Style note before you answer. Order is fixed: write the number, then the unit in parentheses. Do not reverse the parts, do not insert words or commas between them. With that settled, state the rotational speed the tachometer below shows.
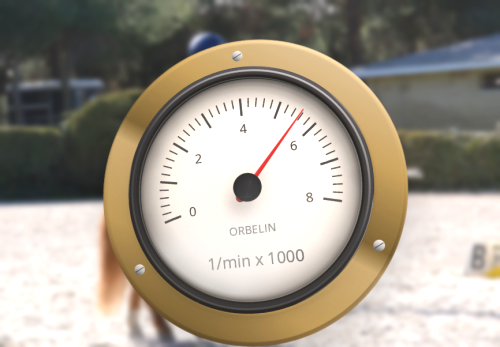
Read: 5600 (rpm)
